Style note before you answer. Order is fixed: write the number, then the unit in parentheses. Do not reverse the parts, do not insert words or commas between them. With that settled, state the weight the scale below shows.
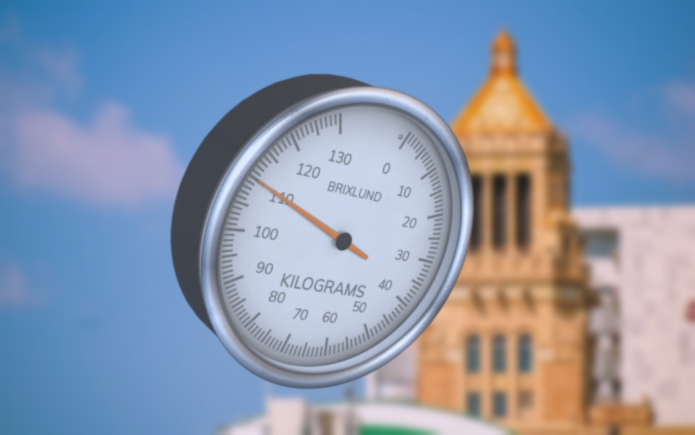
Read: 110 (kg)
